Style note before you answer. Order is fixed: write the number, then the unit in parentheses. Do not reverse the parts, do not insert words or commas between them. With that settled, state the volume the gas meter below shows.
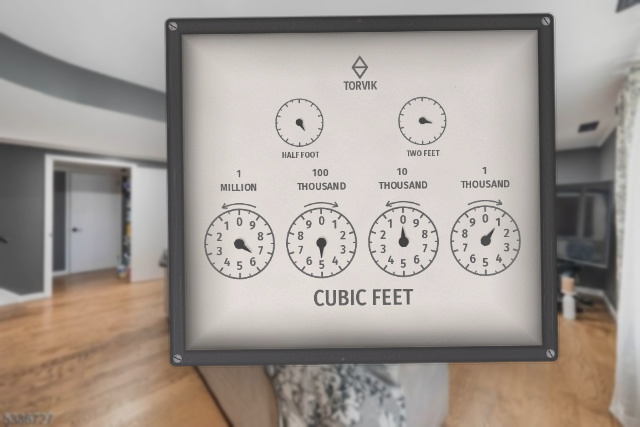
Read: 650100 (ft³)
